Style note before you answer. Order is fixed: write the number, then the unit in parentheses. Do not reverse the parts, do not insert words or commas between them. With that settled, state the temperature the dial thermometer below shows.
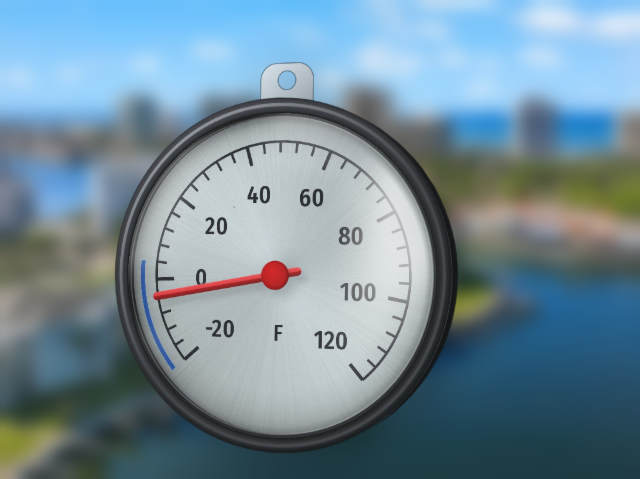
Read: -4 (°F)
